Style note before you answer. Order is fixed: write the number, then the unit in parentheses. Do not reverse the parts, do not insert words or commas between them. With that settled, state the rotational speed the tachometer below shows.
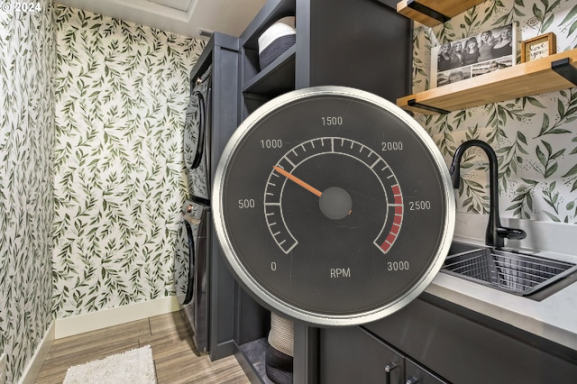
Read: 850 (rpm)
